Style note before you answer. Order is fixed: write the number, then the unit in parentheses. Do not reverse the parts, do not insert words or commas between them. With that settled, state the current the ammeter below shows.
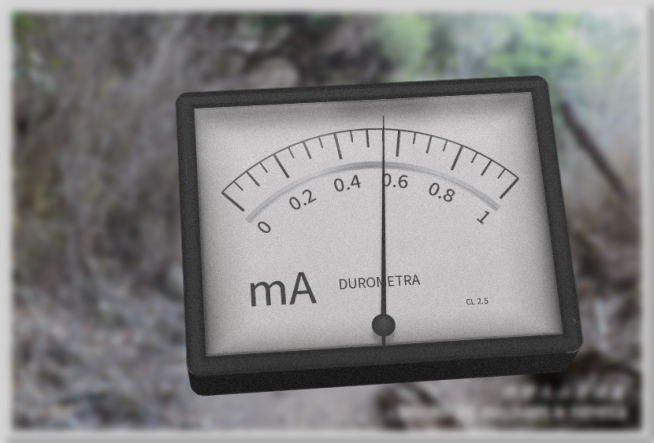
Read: 0.55 (mA)
